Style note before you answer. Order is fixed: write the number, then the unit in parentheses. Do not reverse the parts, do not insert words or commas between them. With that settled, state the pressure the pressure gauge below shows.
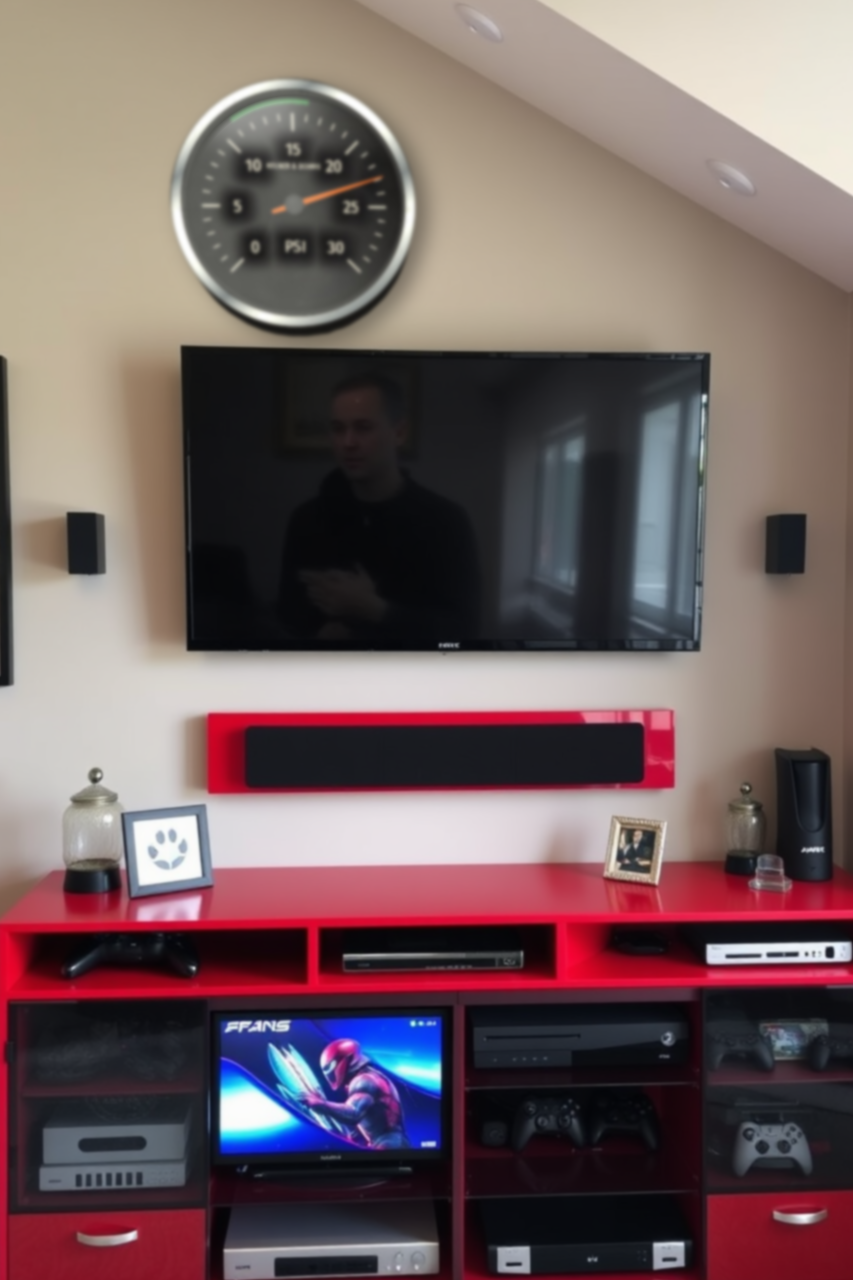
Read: 23 (psi)
